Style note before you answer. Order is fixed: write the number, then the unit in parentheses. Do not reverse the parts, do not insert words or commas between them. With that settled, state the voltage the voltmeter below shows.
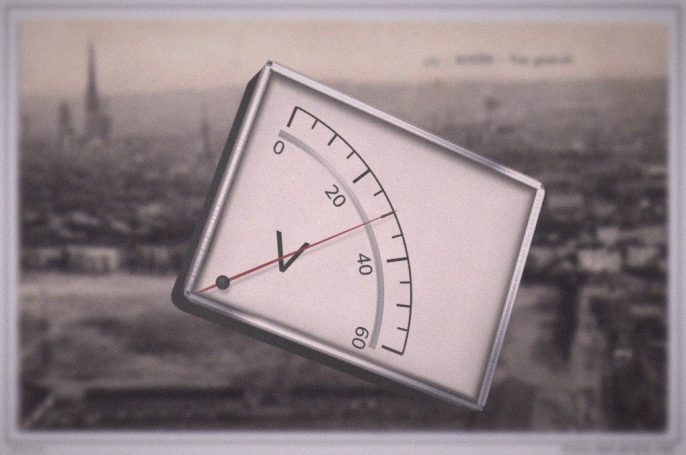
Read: 30 (V)
